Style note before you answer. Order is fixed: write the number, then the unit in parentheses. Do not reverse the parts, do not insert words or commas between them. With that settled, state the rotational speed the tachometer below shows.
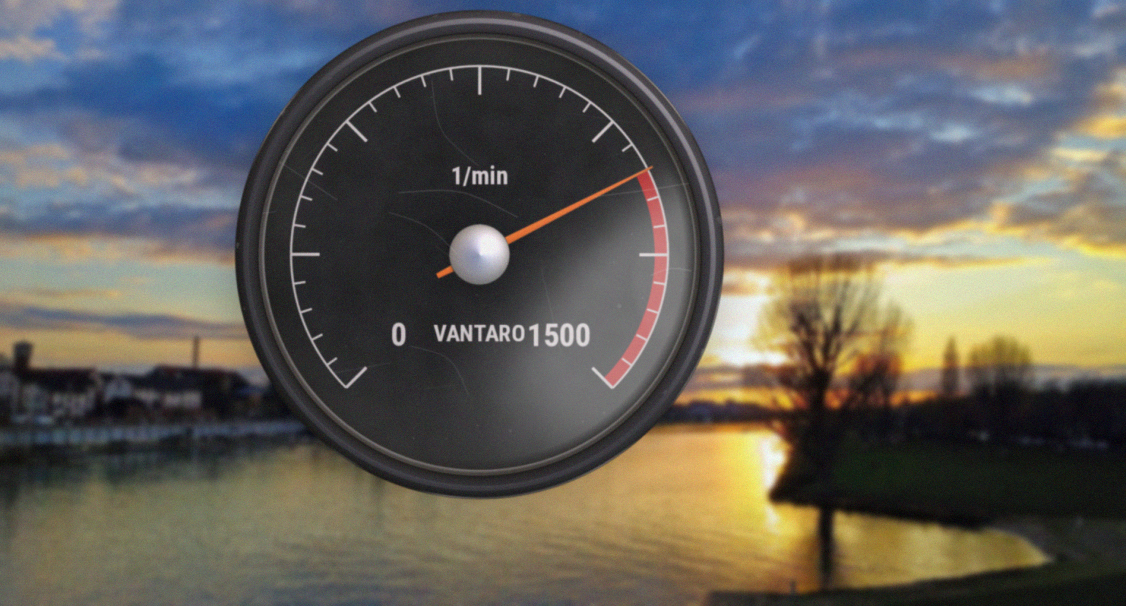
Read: 1100 (rpm)
